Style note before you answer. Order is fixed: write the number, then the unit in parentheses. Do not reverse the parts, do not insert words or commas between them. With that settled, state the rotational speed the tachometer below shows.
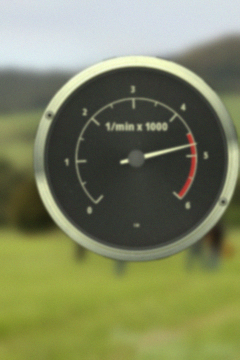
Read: 4750 (rpm)
